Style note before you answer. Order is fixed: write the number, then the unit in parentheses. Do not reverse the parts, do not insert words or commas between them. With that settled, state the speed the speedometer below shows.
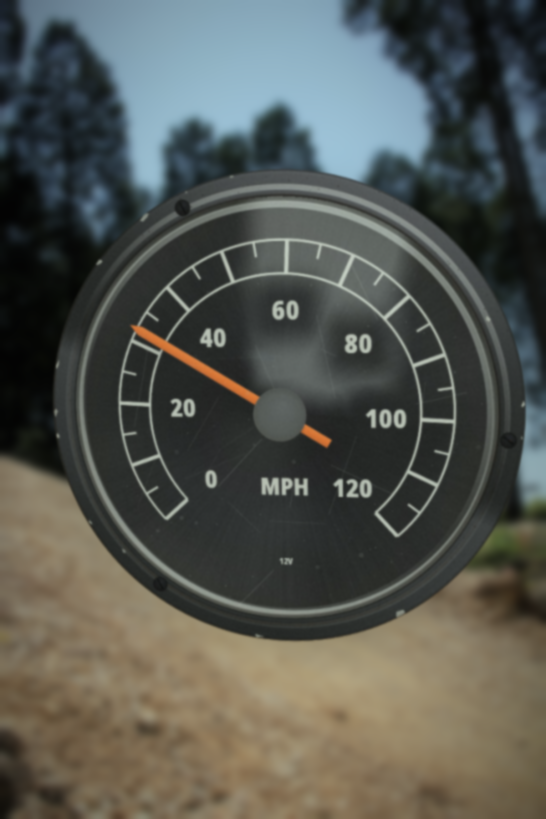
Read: 32.5 (mph)
